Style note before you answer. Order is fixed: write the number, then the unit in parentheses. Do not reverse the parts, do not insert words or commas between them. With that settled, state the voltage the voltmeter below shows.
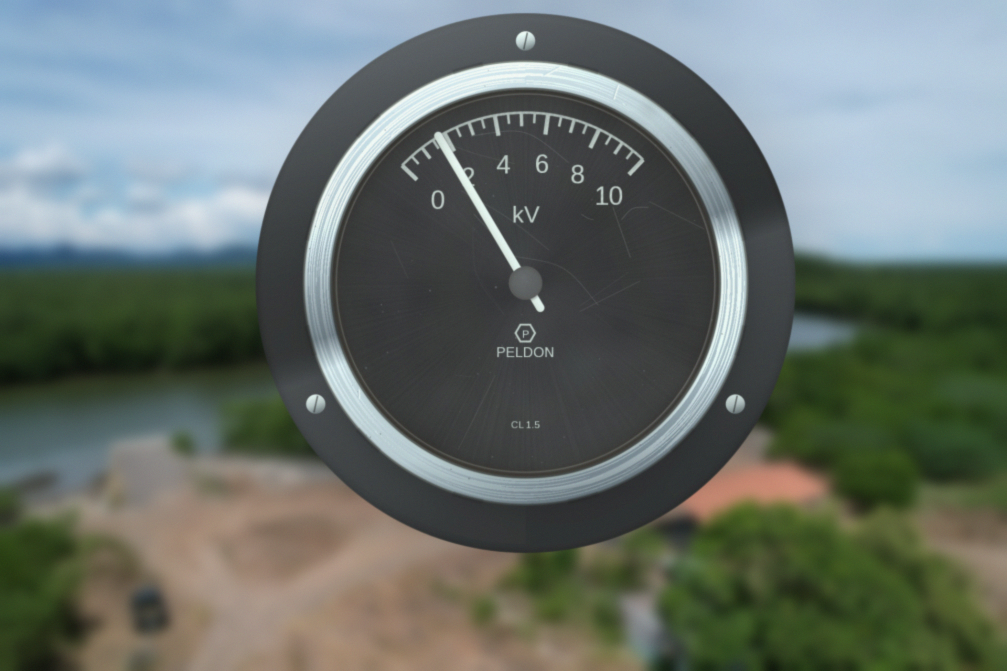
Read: 1.75 (kV)
